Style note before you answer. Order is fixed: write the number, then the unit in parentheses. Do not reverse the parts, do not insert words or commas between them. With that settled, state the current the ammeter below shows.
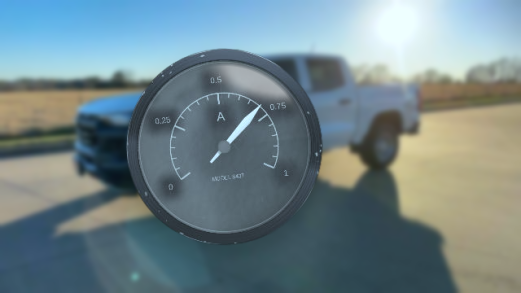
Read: 0.7 (A)
